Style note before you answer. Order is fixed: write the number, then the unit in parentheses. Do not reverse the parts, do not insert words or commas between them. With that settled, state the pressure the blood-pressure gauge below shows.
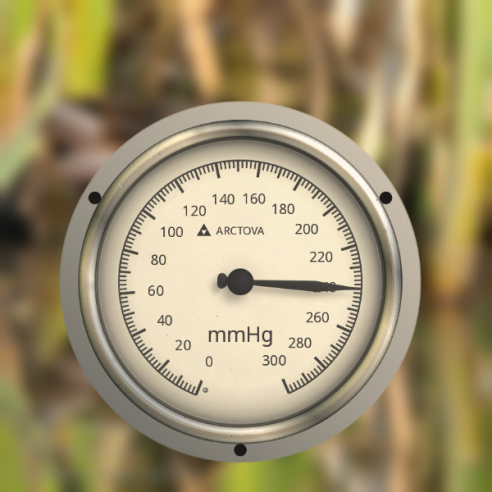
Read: 240 (mmHg)
